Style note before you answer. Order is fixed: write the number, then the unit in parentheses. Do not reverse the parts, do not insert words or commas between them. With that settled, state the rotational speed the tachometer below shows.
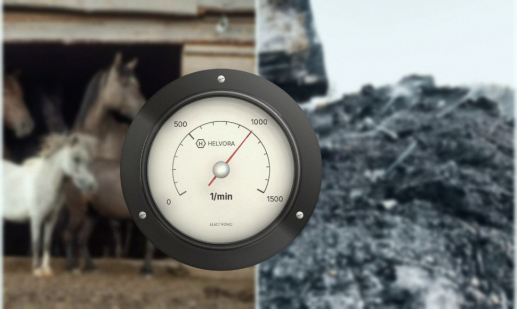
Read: 1000 (rpm)
